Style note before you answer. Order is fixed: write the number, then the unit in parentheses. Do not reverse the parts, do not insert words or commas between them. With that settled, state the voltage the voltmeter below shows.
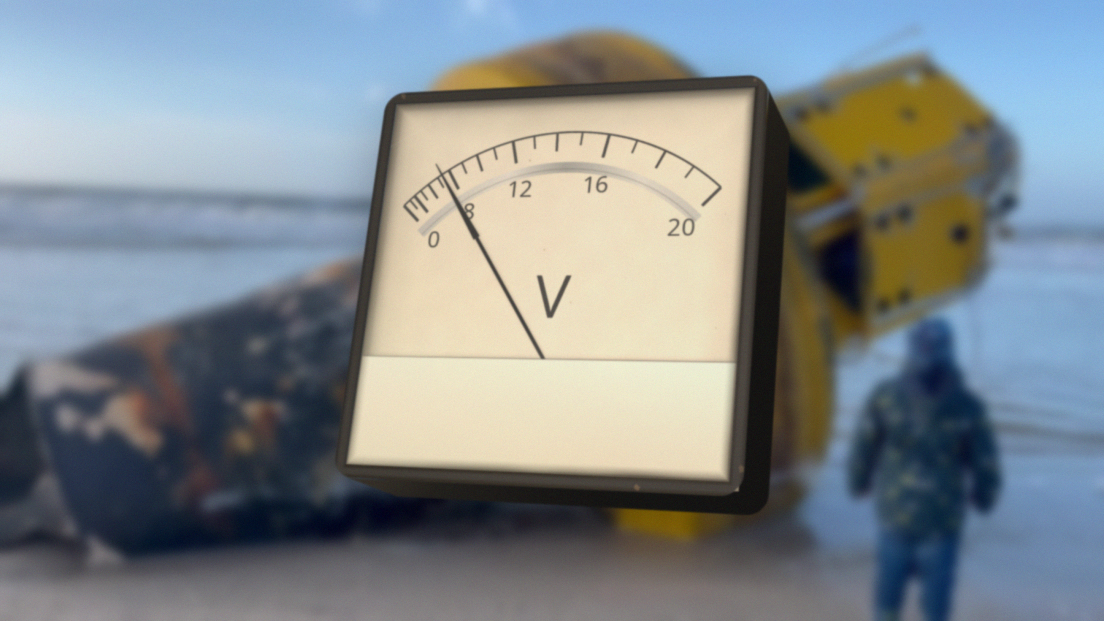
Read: 7.5 (V)
